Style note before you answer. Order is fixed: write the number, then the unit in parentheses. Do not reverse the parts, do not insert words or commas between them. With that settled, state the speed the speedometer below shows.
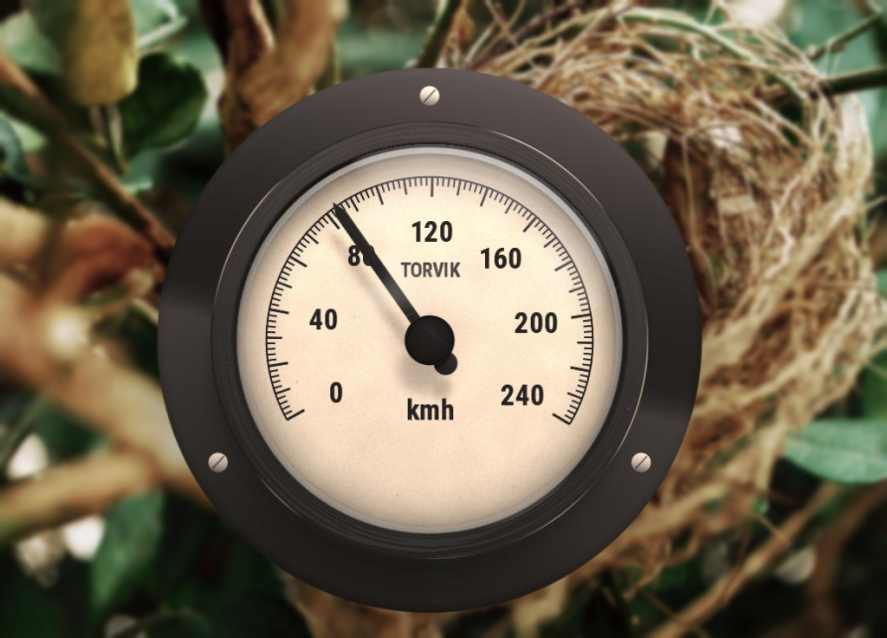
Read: 84 (km/h)
